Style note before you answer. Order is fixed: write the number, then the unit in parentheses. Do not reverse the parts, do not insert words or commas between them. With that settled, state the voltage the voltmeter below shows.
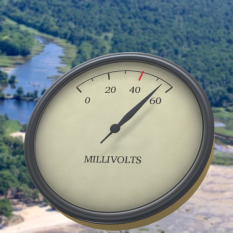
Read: 55 (mV)
